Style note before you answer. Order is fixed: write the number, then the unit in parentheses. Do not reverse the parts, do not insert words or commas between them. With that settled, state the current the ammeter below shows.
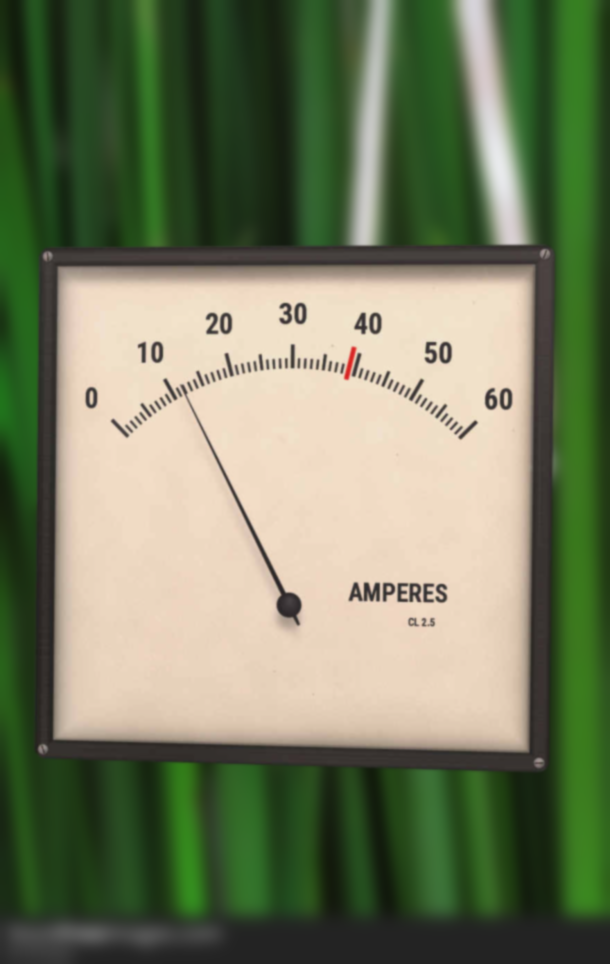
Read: 12 (A)
